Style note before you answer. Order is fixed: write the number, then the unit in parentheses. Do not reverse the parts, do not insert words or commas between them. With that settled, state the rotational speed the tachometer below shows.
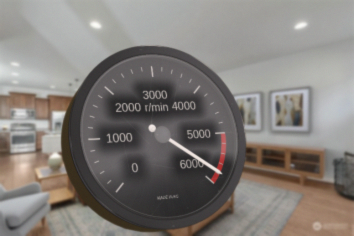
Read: 5800 (rpm)
